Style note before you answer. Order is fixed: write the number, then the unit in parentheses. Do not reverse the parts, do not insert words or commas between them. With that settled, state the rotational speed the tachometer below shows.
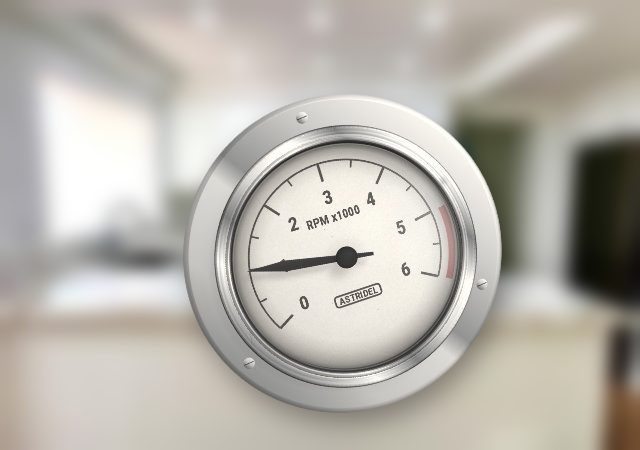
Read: 1000 (rpm)
